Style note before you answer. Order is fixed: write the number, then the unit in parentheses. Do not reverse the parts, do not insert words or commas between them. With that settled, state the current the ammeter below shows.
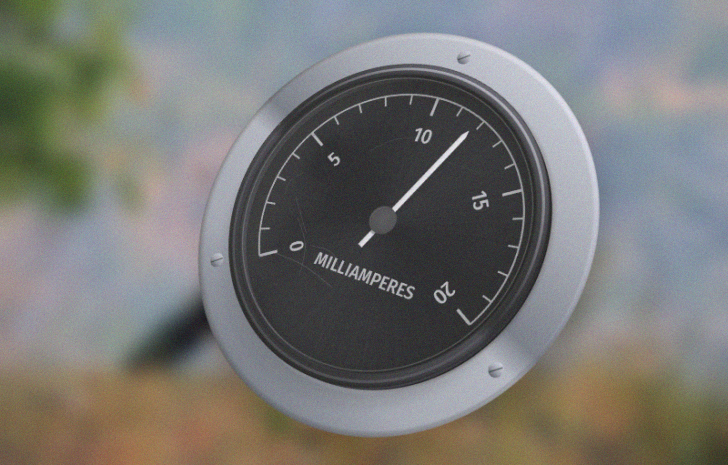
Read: 12 (mA)
